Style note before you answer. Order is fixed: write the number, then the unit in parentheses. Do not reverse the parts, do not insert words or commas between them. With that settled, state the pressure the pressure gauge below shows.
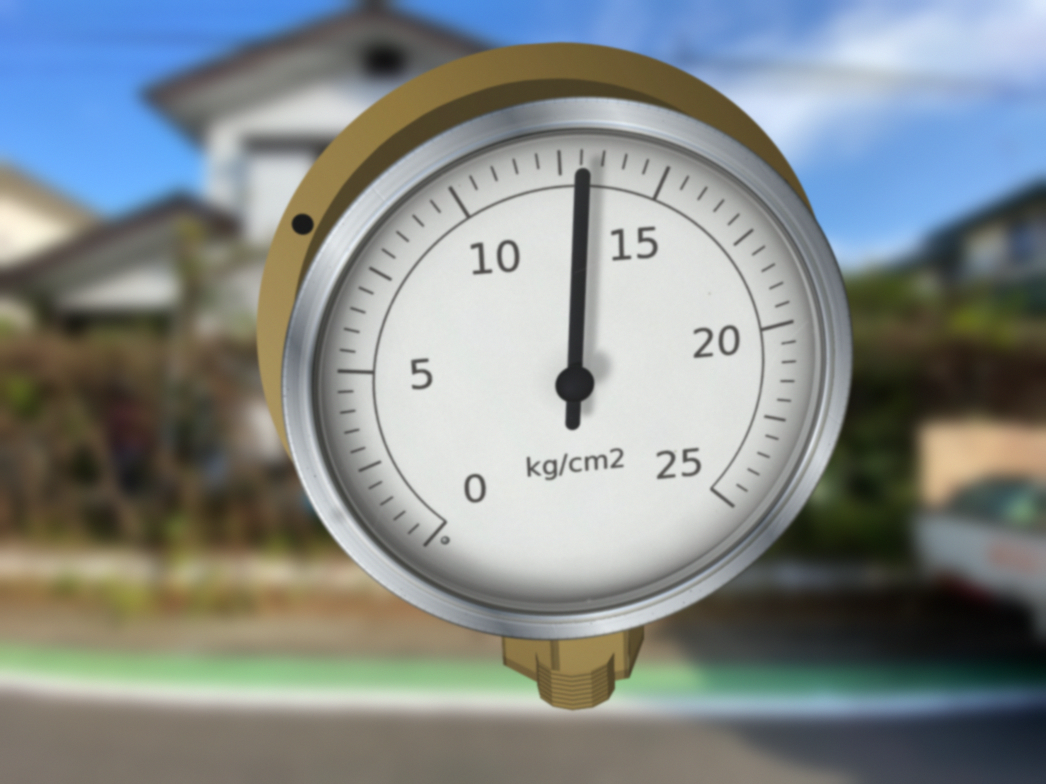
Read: 13 (kg/cm²)
